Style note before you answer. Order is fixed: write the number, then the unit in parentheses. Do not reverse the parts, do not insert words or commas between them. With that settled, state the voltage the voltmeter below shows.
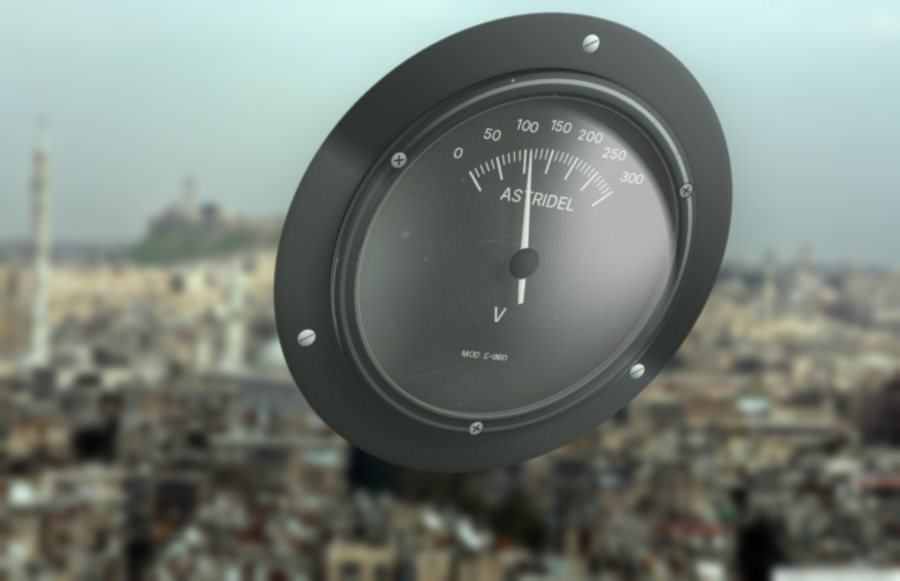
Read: 100 (V)
